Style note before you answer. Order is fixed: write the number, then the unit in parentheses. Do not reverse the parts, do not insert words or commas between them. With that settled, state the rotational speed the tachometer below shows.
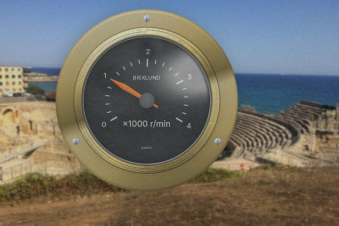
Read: 1000 (rpm)
